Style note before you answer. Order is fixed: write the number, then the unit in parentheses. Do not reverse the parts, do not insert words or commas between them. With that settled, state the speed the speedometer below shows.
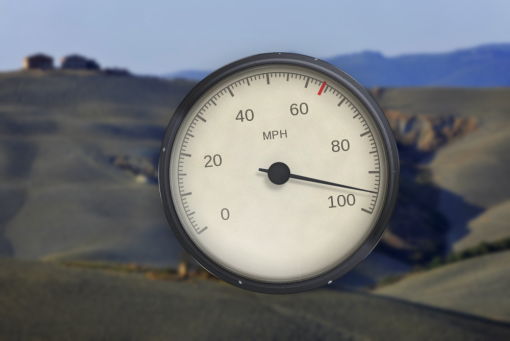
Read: 95 (mph)
